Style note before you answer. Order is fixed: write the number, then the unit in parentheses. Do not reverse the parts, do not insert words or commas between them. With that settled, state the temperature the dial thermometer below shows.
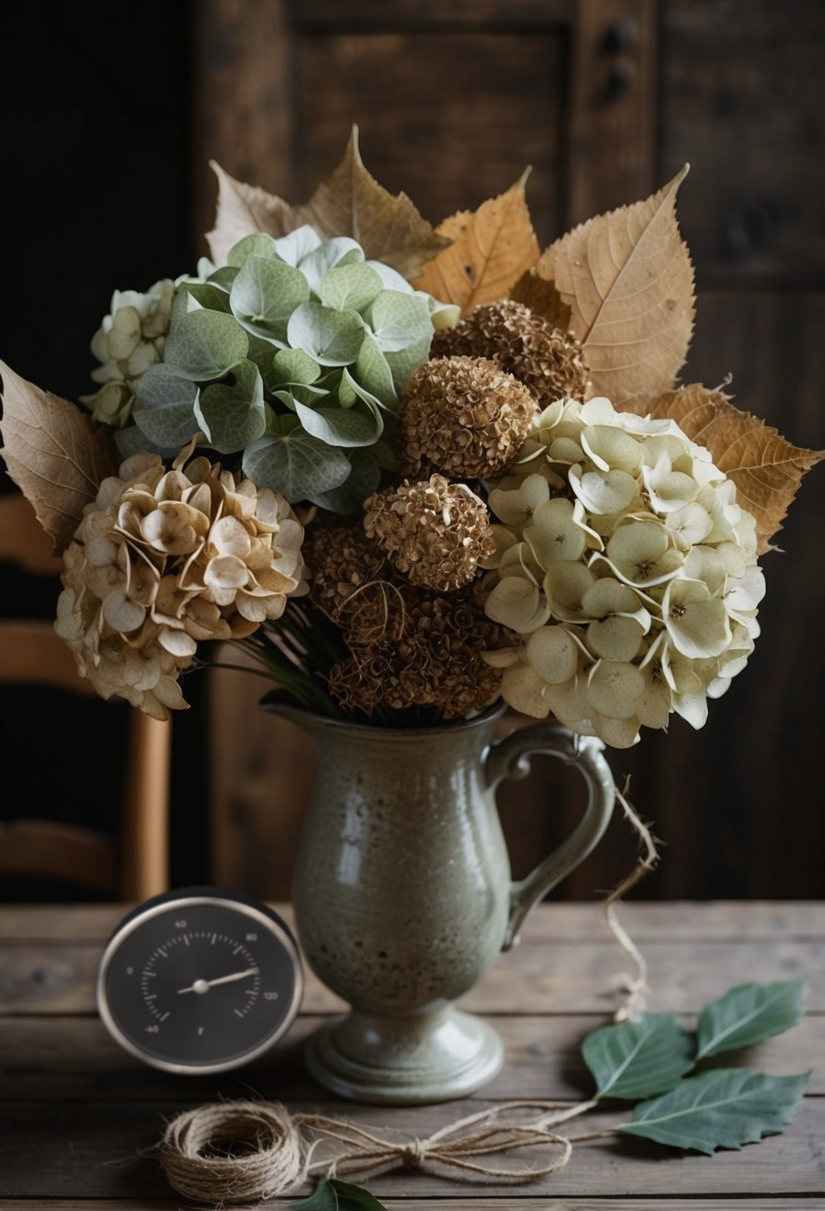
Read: 100 (°F)
